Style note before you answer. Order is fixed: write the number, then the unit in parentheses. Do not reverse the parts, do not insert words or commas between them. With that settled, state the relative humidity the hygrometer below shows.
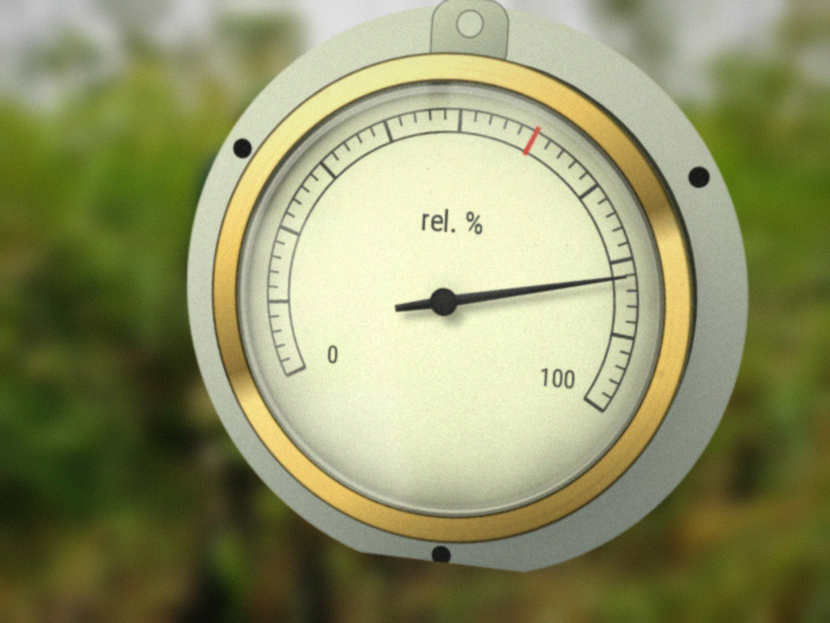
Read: 82 (%)
